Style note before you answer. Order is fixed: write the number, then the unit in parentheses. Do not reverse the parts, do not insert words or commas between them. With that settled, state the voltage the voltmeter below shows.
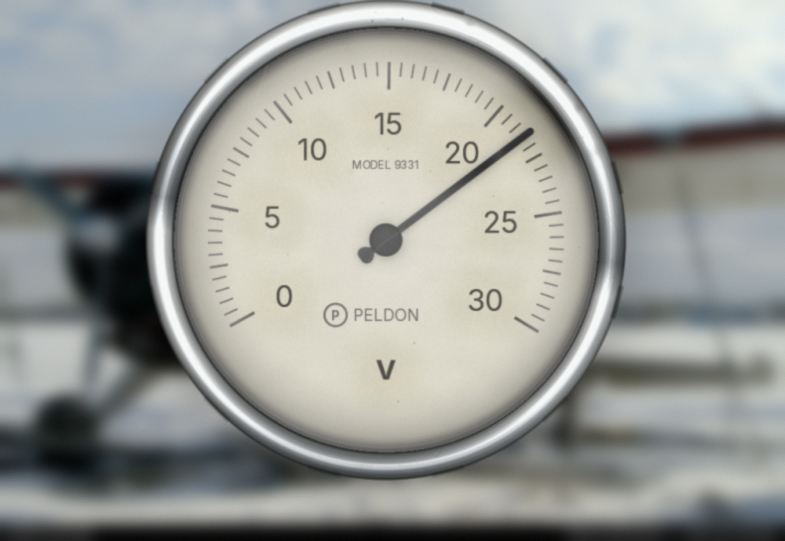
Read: 21.5 (V)
